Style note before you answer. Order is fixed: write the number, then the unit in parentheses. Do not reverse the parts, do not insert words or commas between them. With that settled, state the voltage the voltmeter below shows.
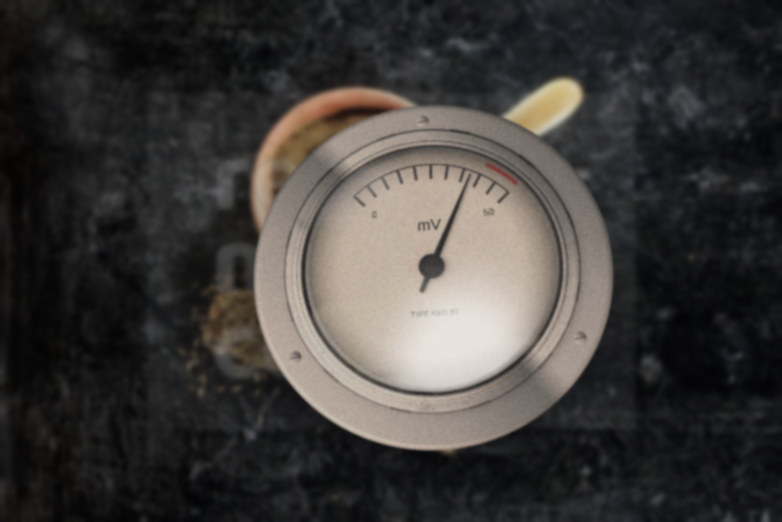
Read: 37.5 (mV)
